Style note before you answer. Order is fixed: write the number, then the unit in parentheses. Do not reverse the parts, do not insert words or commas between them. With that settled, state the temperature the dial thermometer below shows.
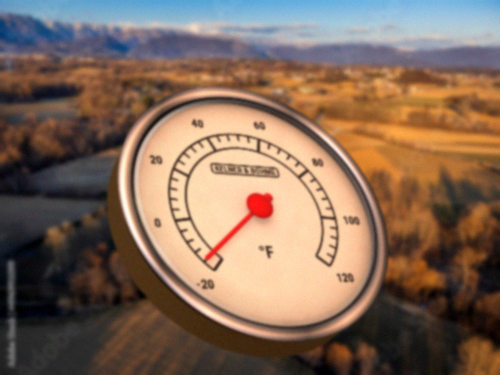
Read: -16 (°F)
